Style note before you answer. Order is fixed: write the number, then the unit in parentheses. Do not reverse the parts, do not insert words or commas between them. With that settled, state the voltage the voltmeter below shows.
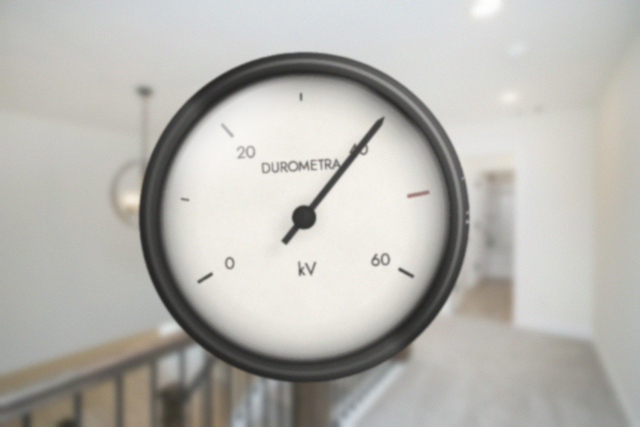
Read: 40 (kV)
